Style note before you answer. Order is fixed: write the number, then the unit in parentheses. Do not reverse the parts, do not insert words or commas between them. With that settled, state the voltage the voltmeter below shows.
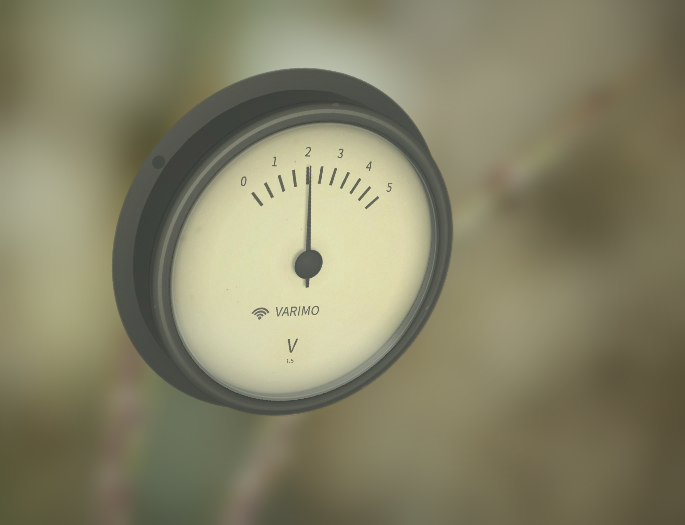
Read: 2 (V)
